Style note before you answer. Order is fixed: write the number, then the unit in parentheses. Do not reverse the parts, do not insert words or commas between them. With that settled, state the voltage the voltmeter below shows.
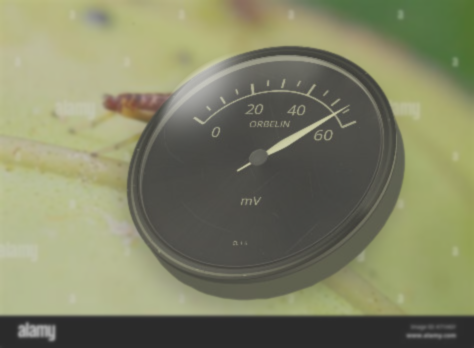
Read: 55 (mV)
